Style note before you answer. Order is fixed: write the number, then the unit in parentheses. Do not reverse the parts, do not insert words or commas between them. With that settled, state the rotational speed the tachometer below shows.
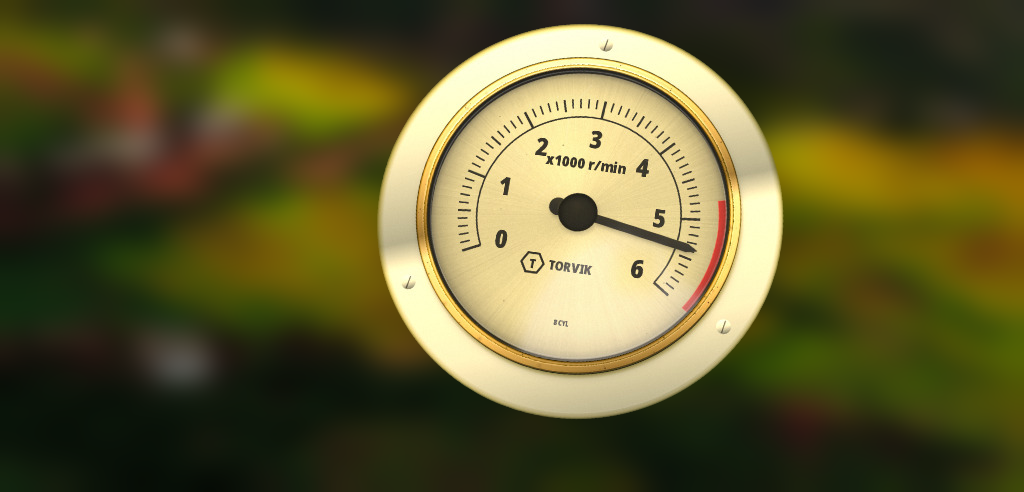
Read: 5400 (rpm)
